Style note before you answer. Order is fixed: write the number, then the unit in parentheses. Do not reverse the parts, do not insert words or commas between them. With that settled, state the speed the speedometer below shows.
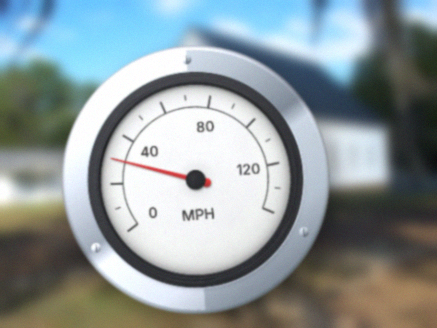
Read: 30 (mph)
